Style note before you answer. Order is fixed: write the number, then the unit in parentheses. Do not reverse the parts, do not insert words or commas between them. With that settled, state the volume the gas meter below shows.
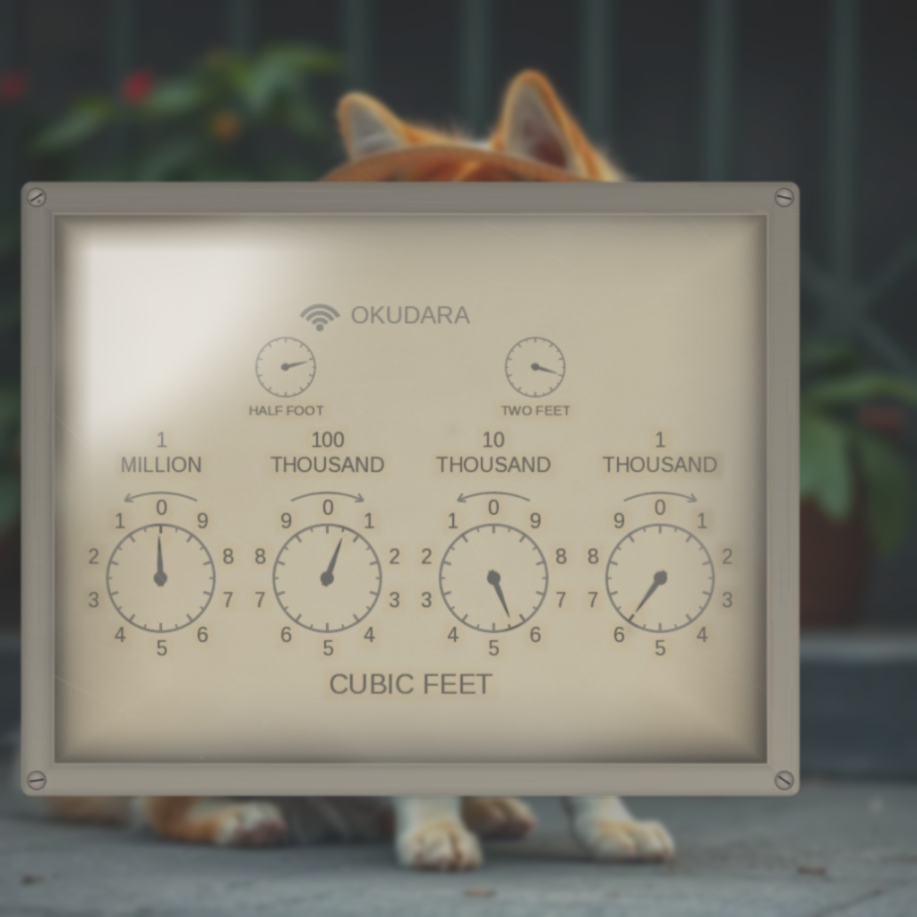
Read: 5600 (ft³)
